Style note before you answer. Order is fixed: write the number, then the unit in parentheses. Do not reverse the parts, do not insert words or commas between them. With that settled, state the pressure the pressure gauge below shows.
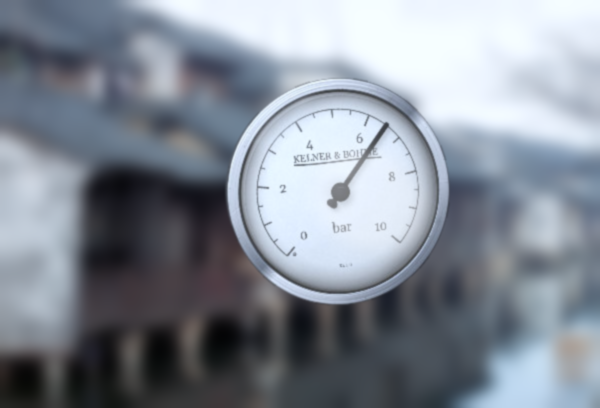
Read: 6.5 (bar)
